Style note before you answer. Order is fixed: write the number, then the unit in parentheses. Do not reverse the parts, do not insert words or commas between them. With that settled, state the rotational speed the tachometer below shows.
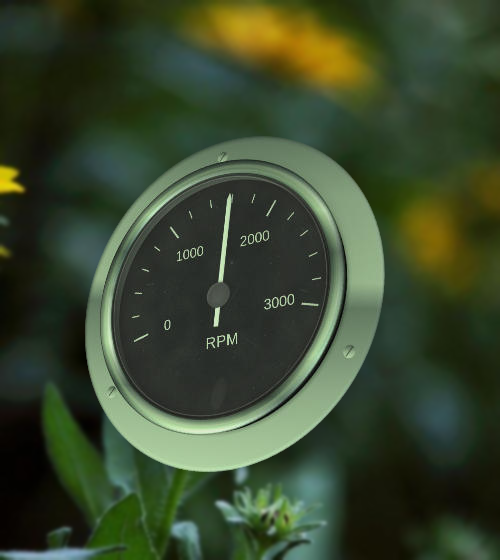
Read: 1600 (rpm)
